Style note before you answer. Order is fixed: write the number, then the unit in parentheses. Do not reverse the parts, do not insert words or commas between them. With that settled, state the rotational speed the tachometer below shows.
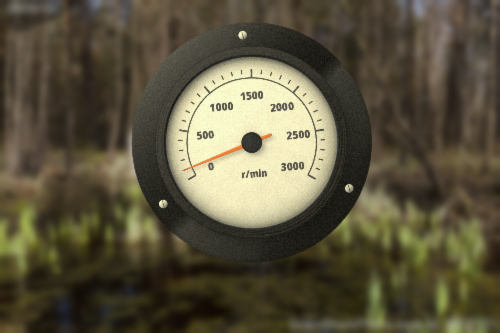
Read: 100 (rpm)
